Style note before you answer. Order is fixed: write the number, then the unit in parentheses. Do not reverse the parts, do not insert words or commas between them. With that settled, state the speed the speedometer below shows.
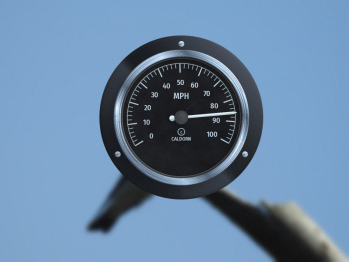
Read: 86 (mph)
